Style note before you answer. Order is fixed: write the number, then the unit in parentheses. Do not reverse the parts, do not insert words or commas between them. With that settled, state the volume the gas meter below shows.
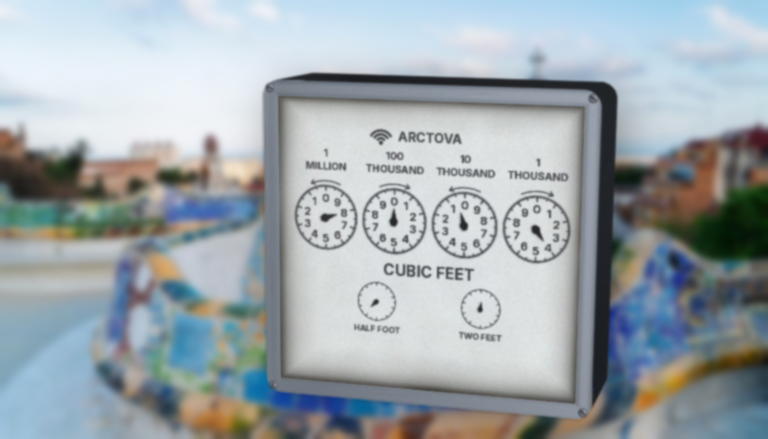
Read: 800400 (ft³)
